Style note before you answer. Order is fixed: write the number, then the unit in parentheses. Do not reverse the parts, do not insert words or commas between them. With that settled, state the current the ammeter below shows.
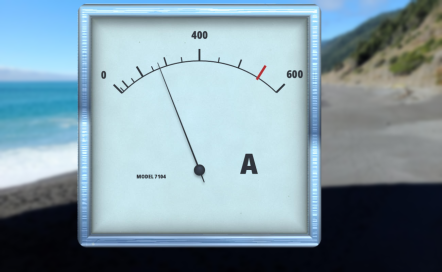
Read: 275 (A)
